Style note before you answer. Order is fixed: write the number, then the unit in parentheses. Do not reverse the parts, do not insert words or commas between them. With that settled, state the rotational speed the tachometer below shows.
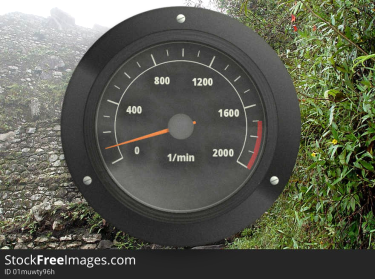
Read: 100 (rpm)
